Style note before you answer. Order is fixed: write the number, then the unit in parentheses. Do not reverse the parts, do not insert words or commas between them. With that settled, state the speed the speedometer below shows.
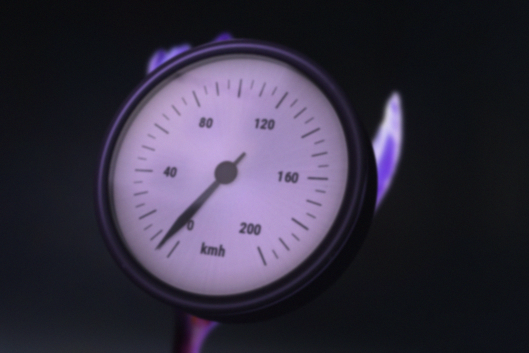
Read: 5 (km/h)
